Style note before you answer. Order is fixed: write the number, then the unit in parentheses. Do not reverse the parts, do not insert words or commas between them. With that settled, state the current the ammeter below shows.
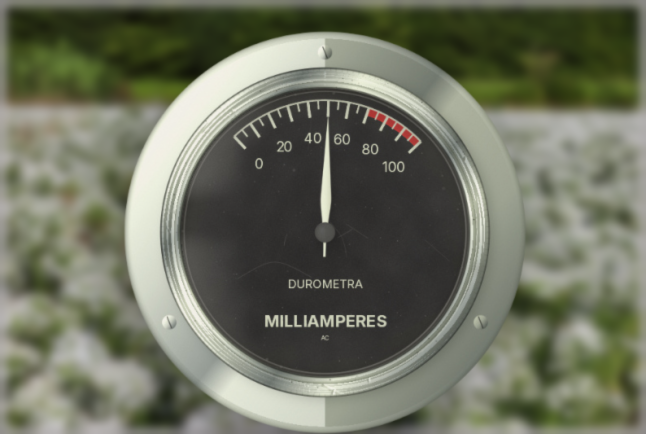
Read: 50 (mA)
